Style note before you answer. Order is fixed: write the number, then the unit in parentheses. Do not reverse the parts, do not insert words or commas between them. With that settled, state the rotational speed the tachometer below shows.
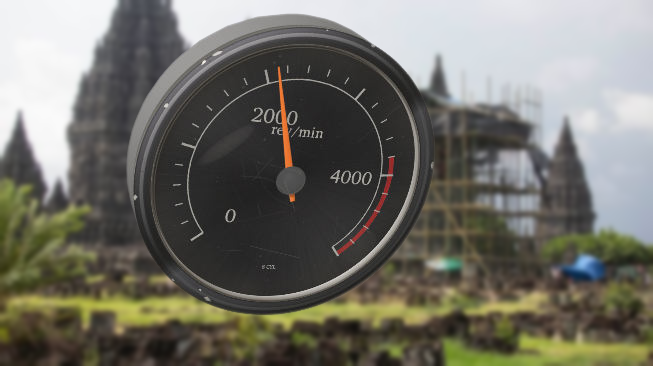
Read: 2100 (rpm)
